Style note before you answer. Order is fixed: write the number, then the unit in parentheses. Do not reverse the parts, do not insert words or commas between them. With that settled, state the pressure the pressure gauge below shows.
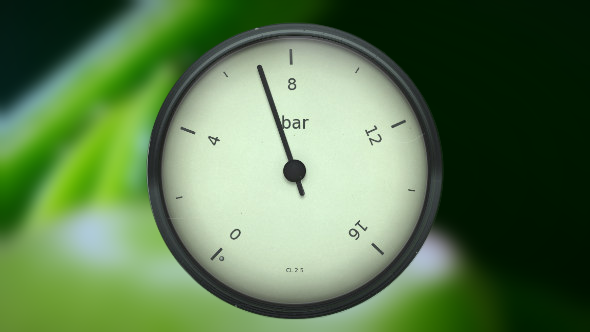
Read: 7 (bar)
